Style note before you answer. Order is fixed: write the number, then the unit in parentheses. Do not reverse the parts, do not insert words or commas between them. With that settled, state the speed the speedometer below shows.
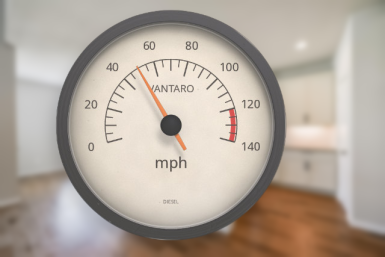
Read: 50 (mph)
